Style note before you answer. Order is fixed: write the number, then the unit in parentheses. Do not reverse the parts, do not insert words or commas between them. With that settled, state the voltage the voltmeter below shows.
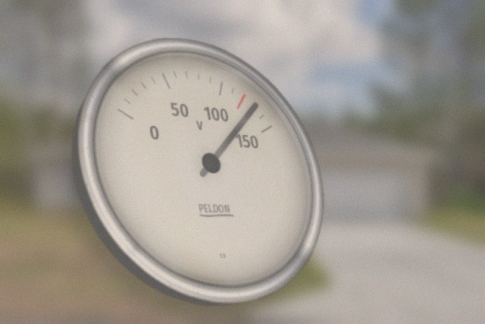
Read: 130 (V)
